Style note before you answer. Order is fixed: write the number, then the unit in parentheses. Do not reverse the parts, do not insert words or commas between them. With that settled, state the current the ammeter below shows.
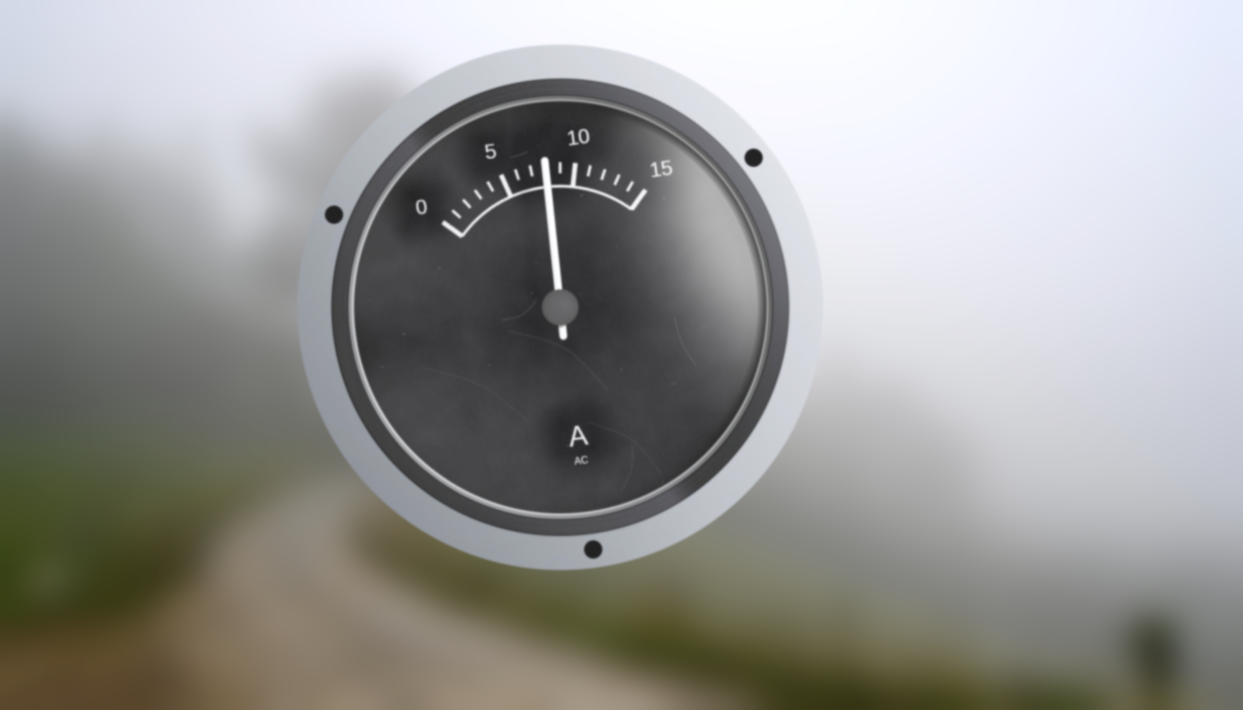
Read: 8 (A)
